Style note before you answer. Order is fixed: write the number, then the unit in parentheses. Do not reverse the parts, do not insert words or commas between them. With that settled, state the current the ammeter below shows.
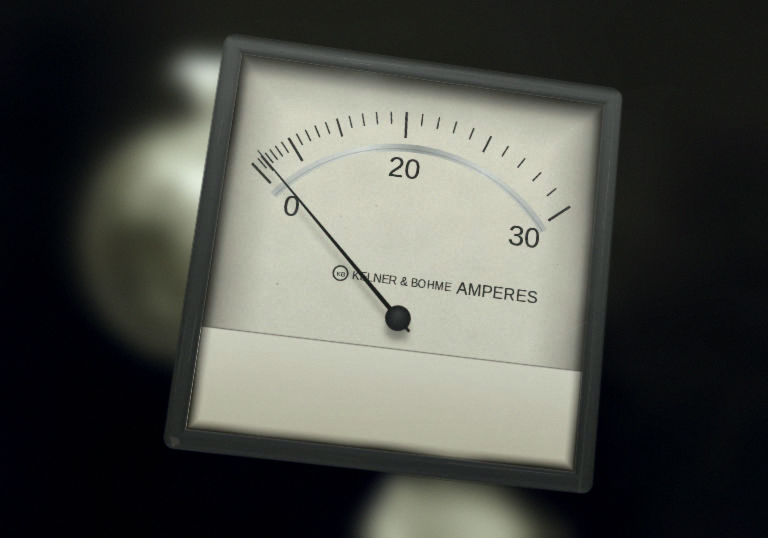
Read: 5 (A)
